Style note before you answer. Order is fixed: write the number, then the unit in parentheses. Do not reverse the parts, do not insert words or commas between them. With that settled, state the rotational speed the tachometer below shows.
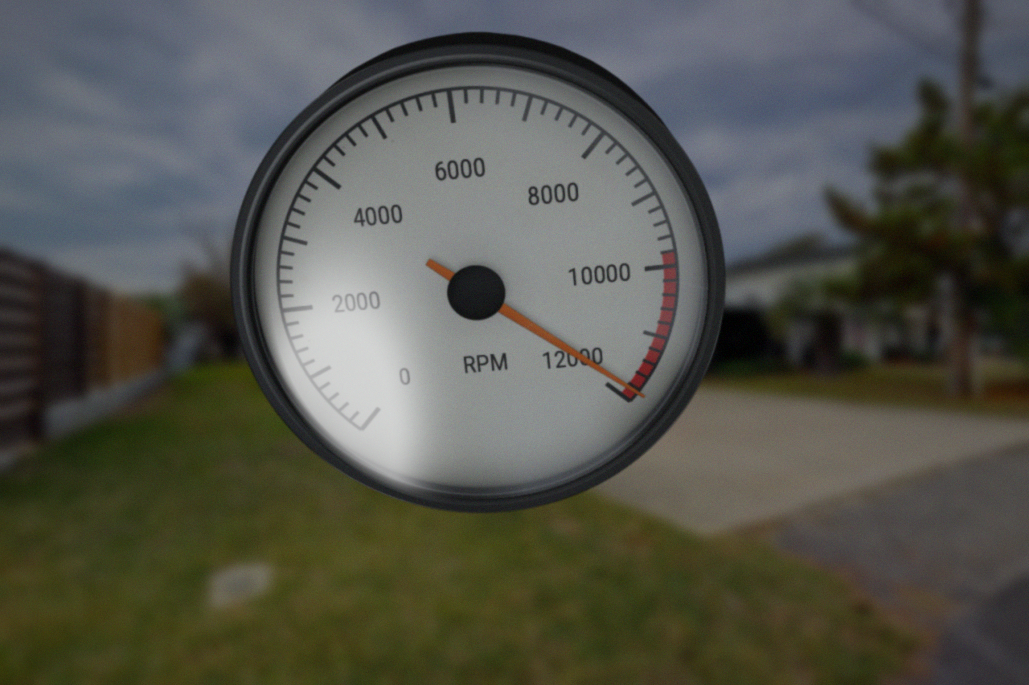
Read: 11800 (rpm)
